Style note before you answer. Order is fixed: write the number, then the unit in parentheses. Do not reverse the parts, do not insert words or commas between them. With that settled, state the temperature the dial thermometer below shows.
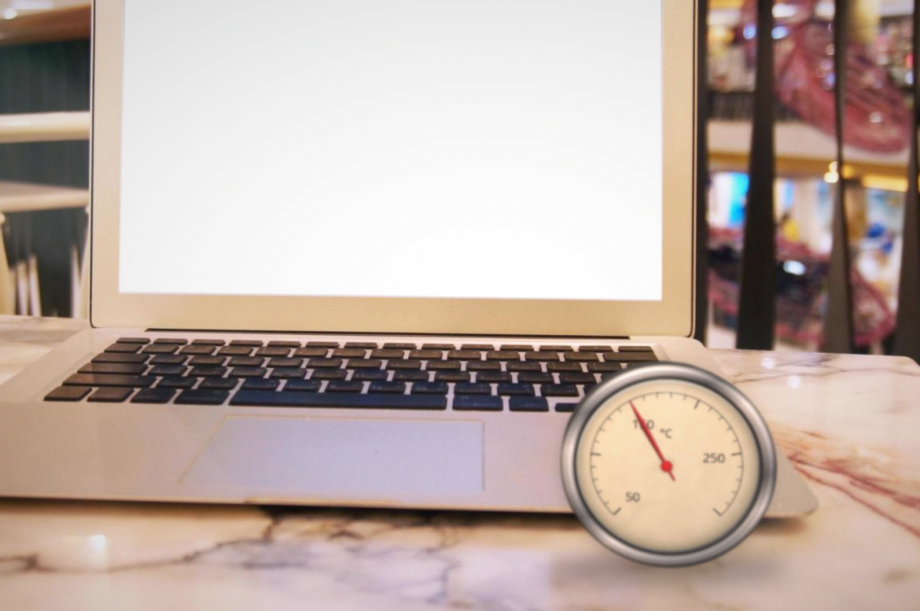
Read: 150 (°C)
